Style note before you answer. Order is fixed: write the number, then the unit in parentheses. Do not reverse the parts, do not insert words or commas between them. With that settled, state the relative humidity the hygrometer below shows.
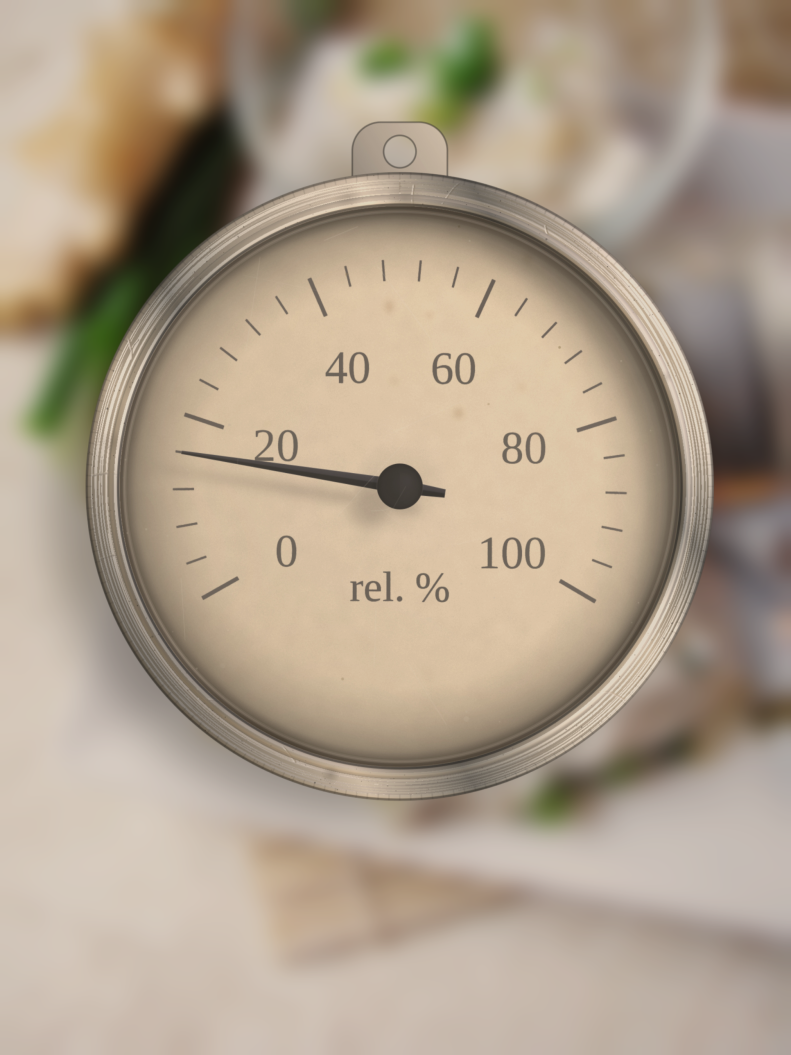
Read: 16 (%)
